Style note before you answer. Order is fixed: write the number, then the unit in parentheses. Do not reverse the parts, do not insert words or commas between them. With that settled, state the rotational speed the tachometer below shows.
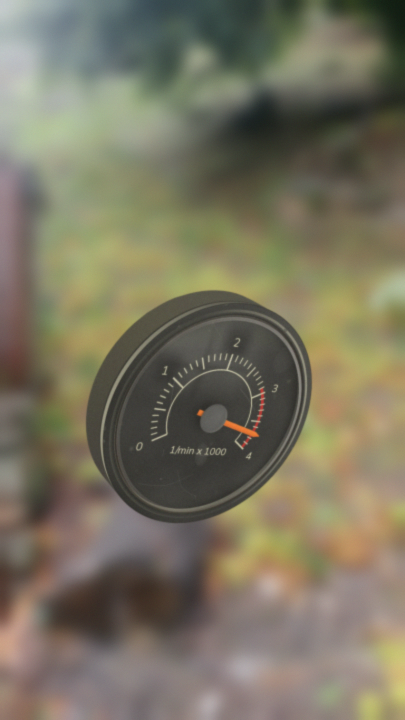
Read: 3700 (rpm)
